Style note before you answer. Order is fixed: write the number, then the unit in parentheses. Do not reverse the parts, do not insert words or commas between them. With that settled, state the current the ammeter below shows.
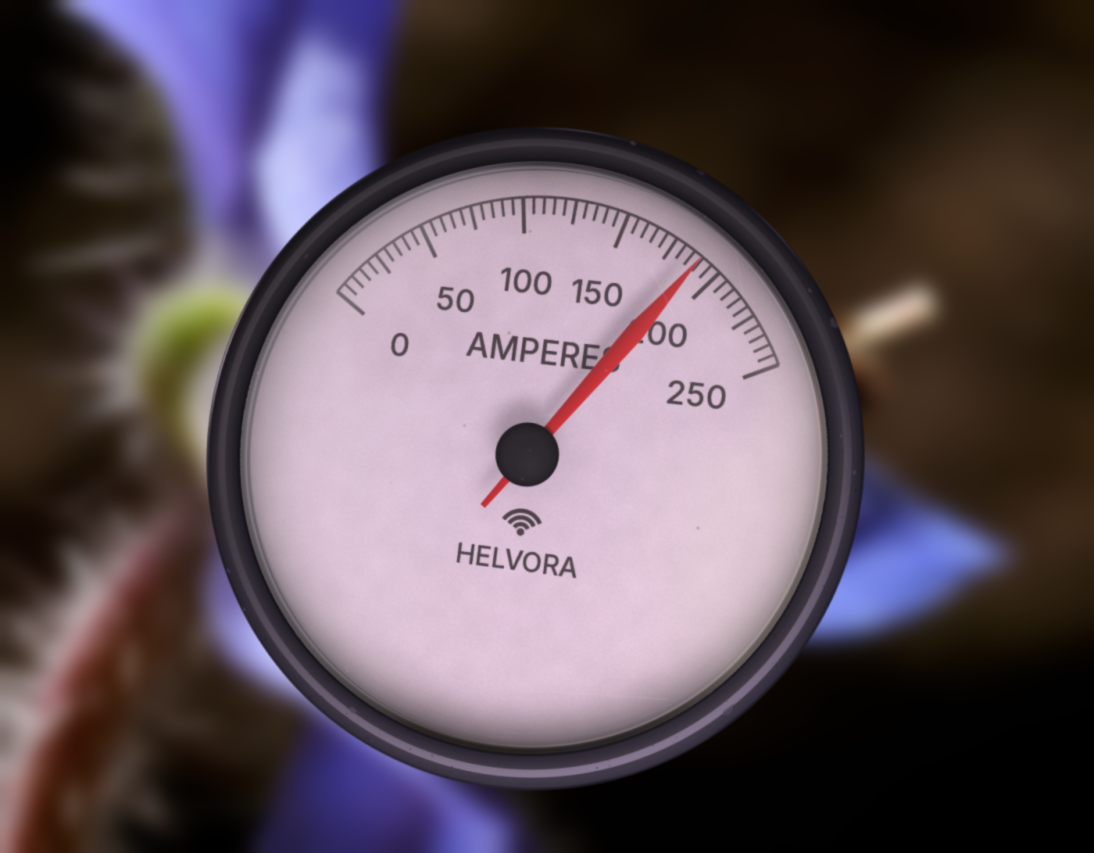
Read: 190 (A)
